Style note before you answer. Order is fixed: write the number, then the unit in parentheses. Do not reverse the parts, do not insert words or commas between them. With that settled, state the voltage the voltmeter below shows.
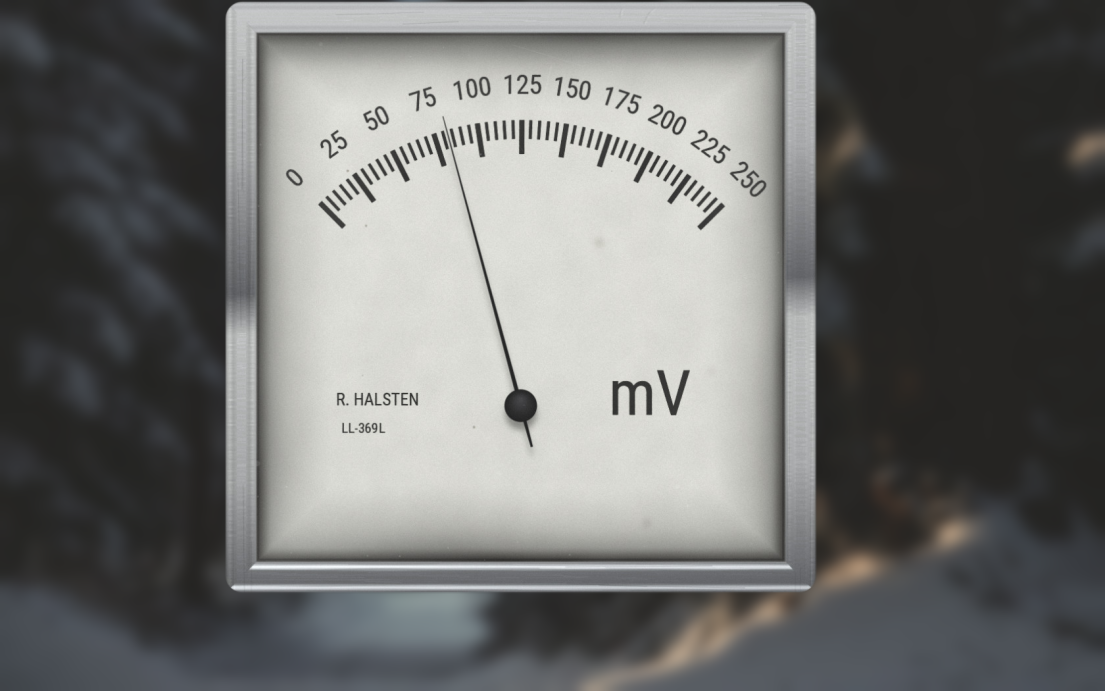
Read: 82.5 (mV)
